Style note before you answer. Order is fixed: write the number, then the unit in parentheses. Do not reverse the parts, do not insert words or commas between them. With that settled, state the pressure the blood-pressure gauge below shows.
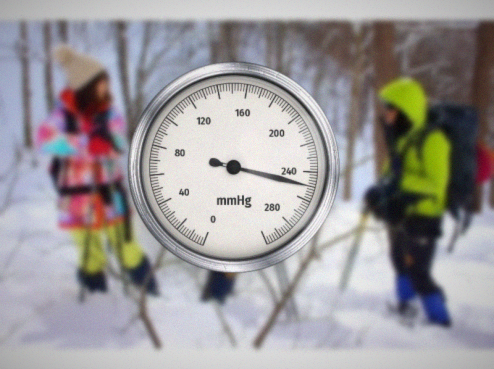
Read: 250 (mmHg)
